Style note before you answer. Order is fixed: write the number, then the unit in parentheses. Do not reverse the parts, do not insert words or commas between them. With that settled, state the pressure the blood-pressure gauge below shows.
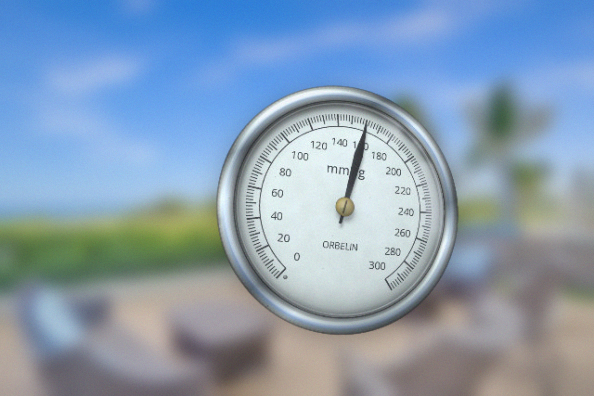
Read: 160 (mmHg)
